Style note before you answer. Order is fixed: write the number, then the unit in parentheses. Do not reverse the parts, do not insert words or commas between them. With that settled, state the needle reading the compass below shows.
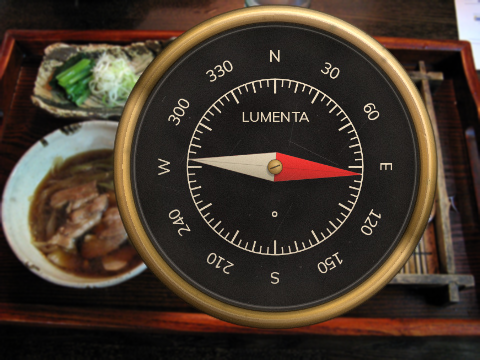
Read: 95 (°)
